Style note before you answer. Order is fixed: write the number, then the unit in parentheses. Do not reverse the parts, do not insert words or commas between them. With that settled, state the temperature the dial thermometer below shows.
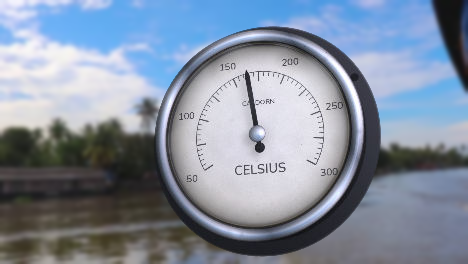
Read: 165 (°C)
